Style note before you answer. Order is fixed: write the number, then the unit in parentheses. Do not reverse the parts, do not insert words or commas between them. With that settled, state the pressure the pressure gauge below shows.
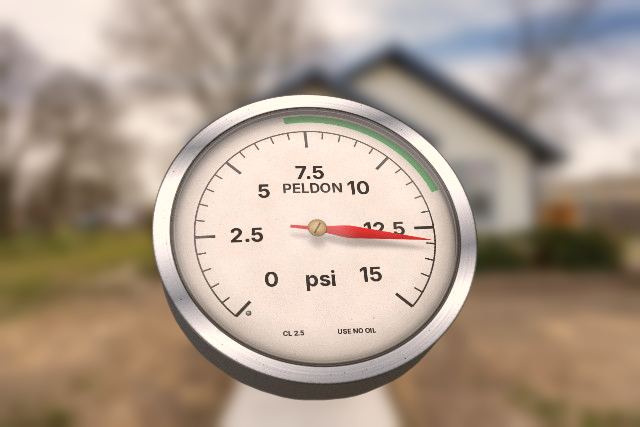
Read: 13 (psi)
